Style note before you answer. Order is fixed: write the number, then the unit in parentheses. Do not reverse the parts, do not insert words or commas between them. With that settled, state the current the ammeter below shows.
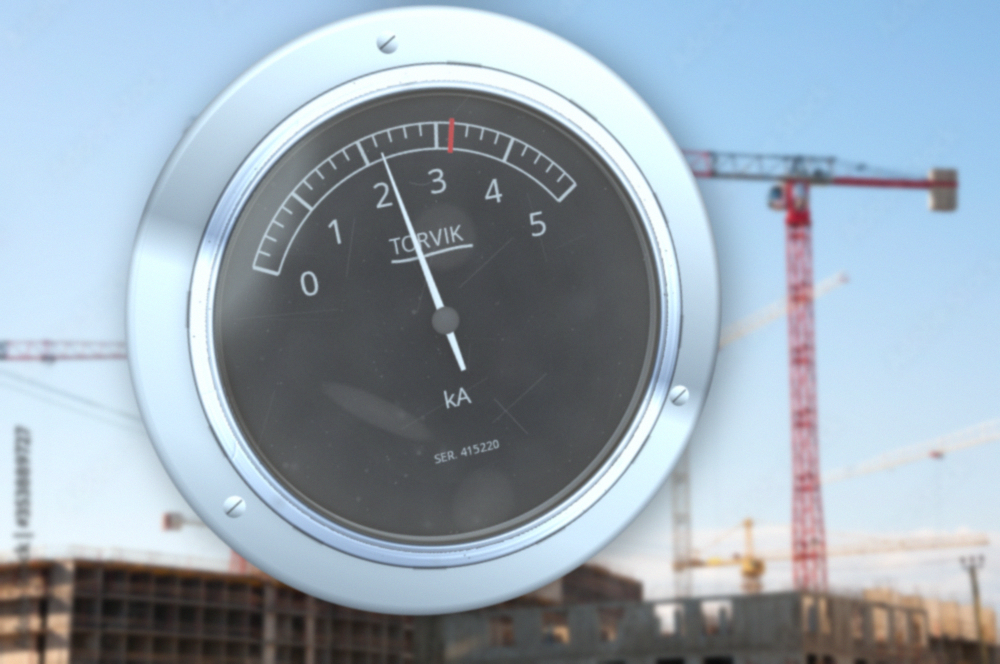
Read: 2.2 (kA)
